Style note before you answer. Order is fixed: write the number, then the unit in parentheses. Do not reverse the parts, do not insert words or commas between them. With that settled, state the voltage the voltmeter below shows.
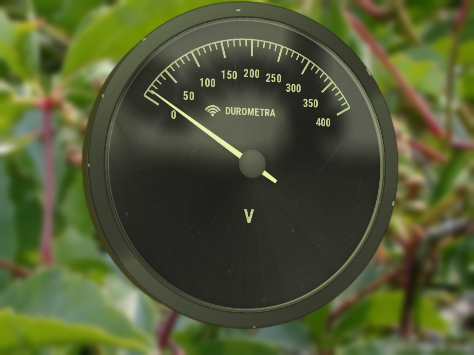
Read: 10 (V)
